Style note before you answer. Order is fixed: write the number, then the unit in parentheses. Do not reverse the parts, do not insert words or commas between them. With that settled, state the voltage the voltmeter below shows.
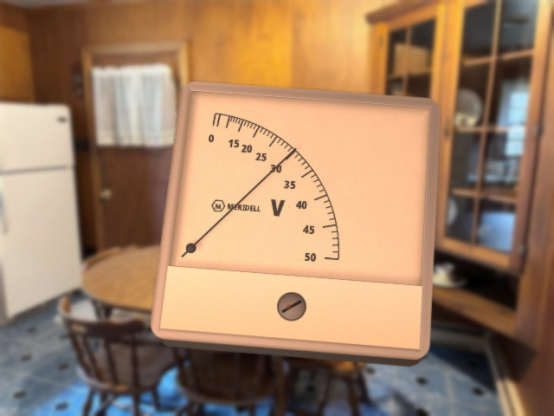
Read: 30 (V)
